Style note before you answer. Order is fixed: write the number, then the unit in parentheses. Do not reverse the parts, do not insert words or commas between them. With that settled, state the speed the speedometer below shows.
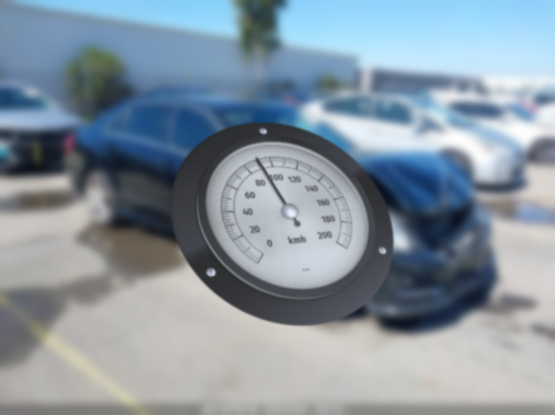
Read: 90 (km/h)
